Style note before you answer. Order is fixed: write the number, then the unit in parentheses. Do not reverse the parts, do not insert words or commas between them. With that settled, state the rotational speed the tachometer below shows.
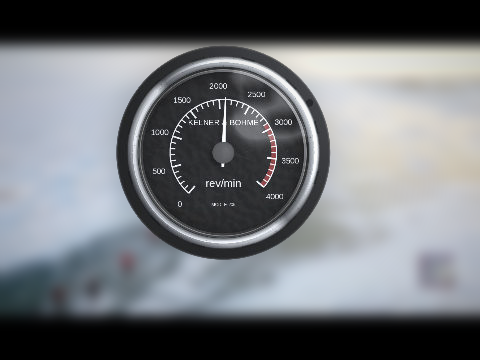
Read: 2100 (rpm)
